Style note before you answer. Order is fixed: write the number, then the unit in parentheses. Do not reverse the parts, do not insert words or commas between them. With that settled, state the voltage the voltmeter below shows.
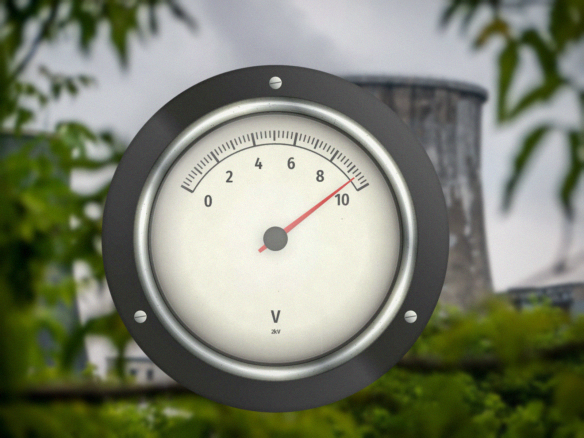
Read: 9.4 (V)
